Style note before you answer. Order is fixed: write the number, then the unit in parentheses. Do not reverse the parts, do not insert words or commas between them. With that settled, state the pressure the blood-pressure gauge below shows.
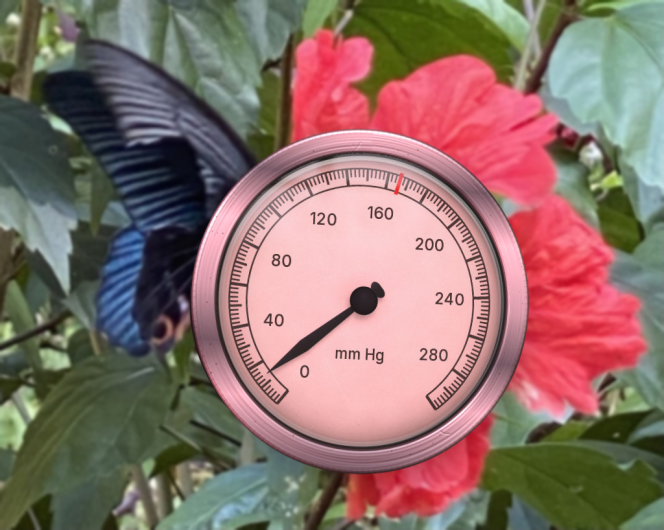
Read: 14 (mmHg)
